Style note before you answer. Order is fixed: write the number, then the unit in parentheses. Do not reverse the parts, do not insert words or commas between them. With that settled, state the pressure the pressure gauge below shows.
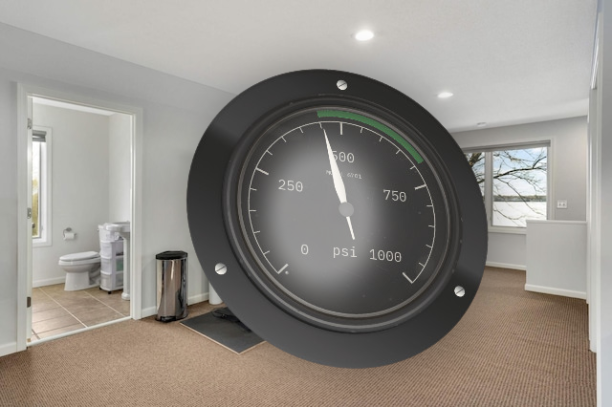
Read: 450 (psi)
